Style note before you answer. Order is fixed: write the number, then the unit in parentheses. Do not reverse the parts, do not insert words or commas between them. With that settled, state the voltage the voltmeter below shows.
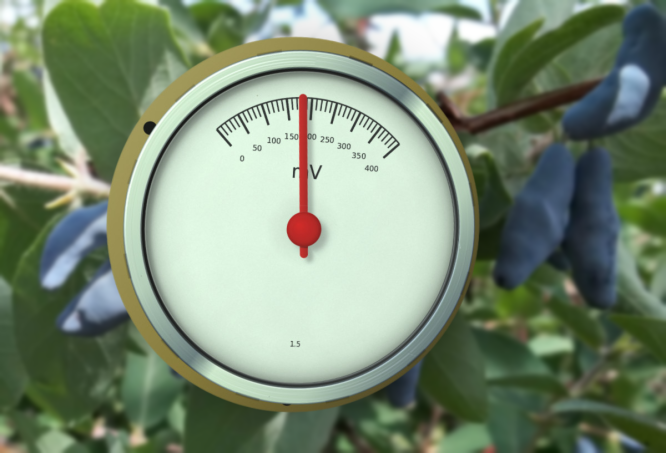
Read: 180 (mV)
